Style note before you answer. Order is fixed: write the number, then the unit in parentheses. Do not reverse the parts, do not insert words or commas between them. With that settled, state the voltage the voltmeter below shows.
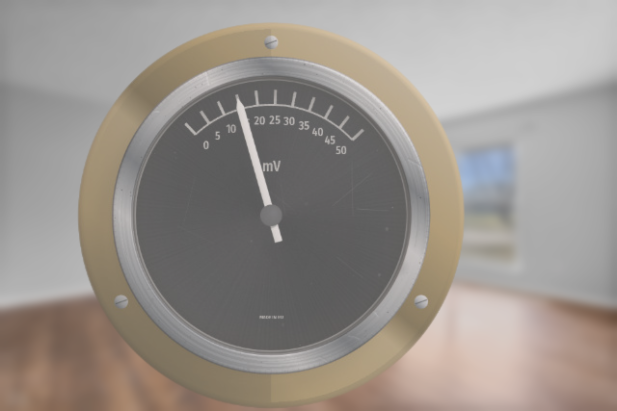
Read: 15 (mV)
